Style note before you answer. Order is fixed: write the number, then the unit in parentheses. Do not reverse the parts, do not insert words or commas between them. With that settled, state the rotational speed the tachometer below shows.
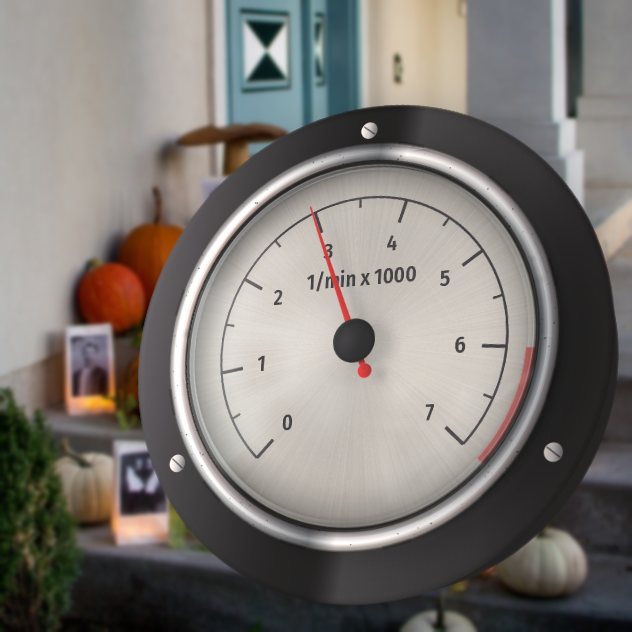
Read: 3000 (rpm)
